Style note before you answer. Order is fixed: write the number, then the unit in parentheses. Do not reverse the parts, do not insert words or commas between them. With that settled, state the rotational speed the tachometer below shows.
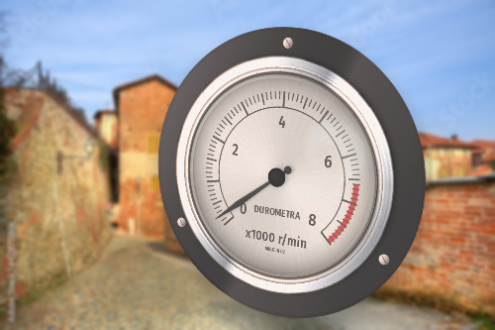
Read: 200 (rpm)
